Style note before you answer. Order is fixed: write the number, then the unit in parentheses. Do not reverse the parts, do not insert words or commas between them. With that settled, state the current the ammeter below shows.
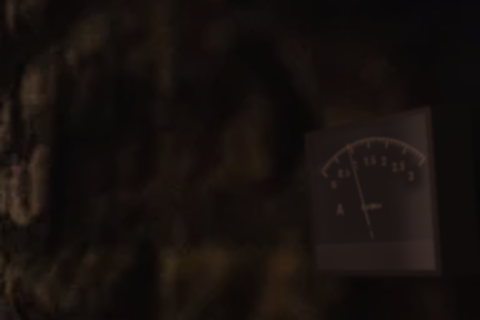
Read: 1 (A)
